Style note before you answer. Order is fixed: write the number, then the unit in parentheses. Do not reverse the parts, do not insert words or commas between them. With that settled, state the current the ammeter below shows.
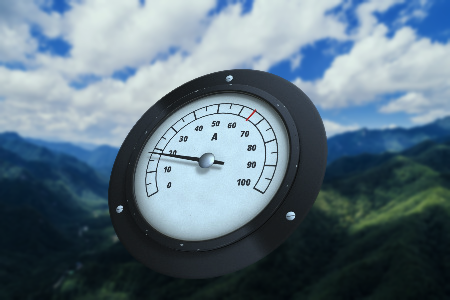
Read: 17.5 (A)
